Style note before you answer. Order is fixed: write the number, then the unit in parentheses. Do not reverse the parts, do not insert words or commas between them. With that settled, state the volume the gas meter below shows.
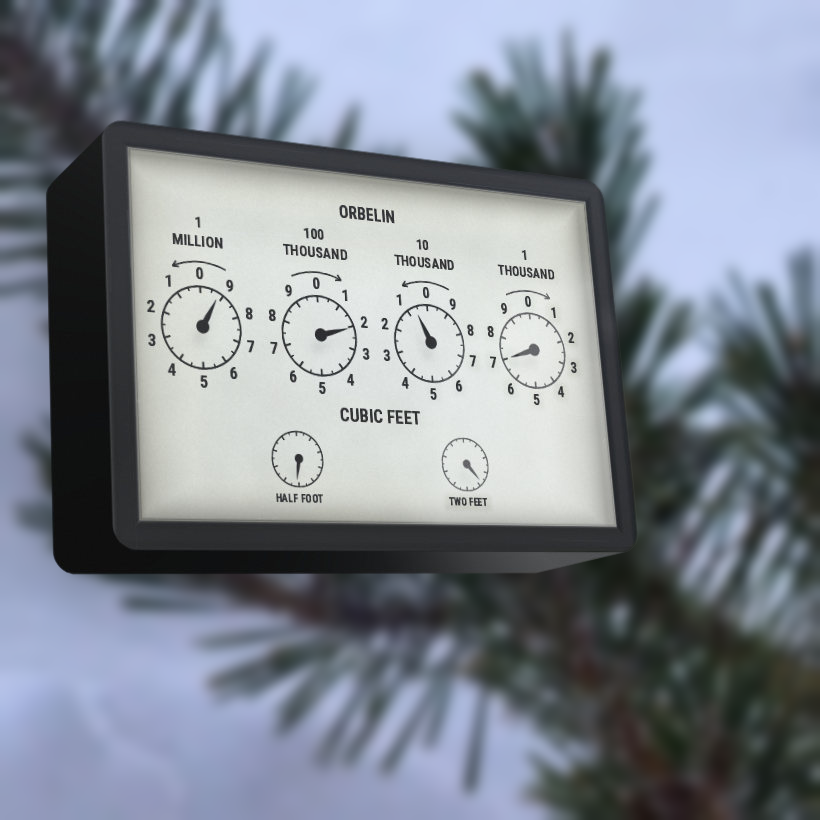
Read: 920700 (ft³)
